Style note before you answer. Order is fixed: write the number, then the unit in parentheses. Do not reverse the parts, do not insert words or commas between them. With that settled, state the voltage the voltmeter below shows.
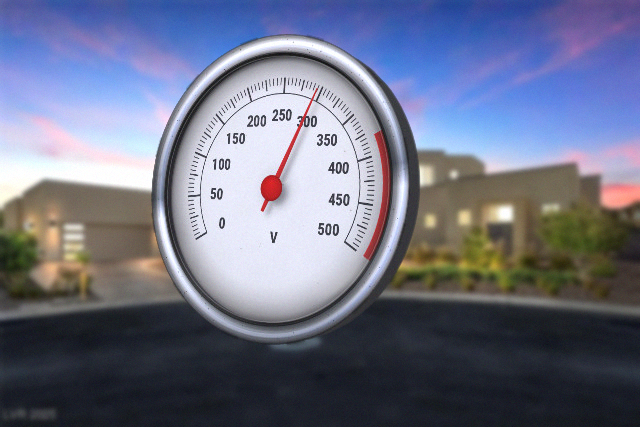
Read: 300 (V)
